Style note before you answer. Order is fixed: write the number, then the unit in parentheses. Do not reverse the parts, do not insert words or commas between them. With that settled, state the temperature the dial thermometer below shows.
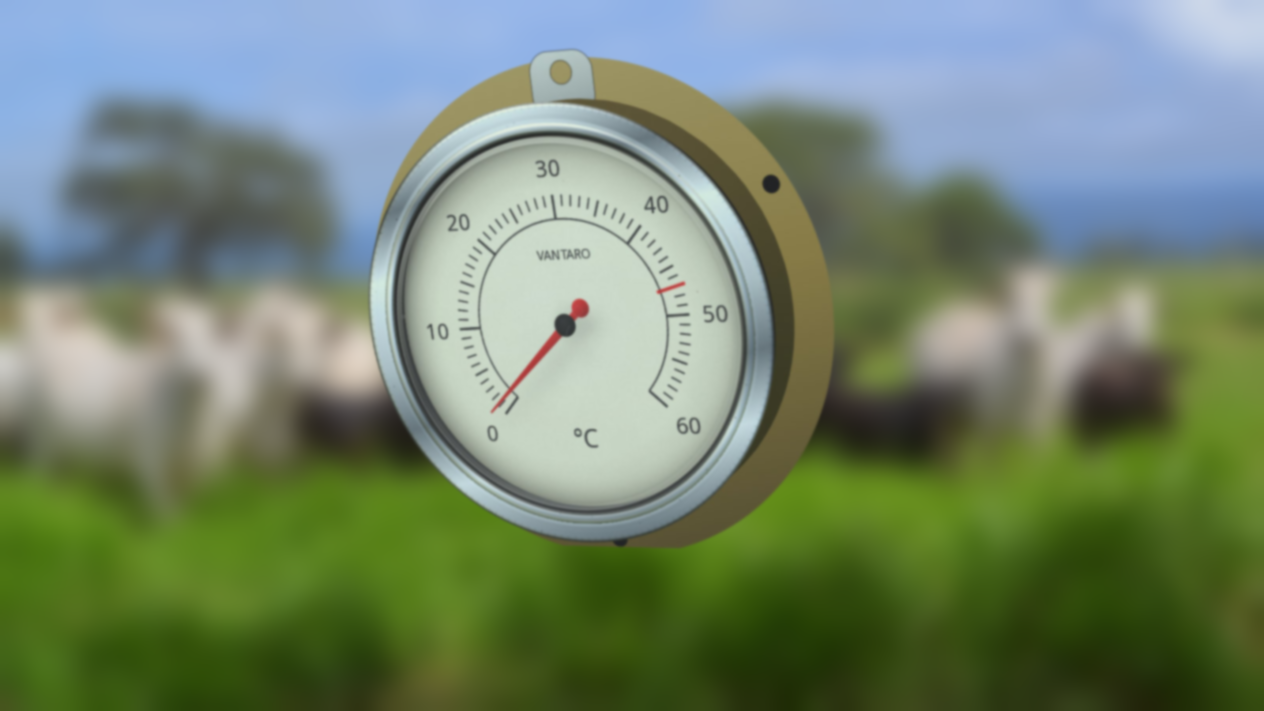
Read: 1 (°C)
